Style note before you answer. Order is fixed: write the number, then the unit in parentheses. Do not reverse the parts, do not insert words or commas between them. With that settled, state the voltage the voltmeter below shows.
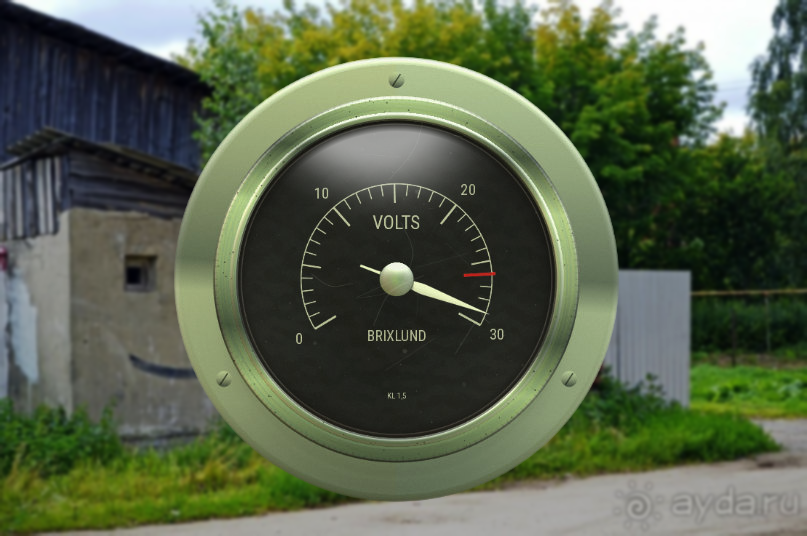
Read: 29 (V)
